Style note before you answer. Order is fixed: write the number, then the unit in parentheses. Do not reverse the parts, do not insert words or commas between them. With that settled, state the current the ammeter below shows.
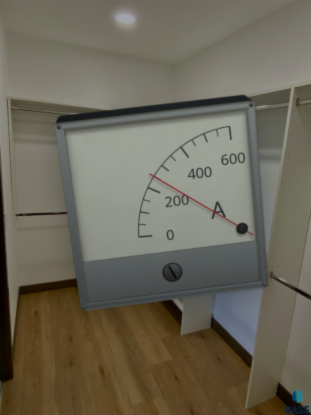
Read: 250 (A)
